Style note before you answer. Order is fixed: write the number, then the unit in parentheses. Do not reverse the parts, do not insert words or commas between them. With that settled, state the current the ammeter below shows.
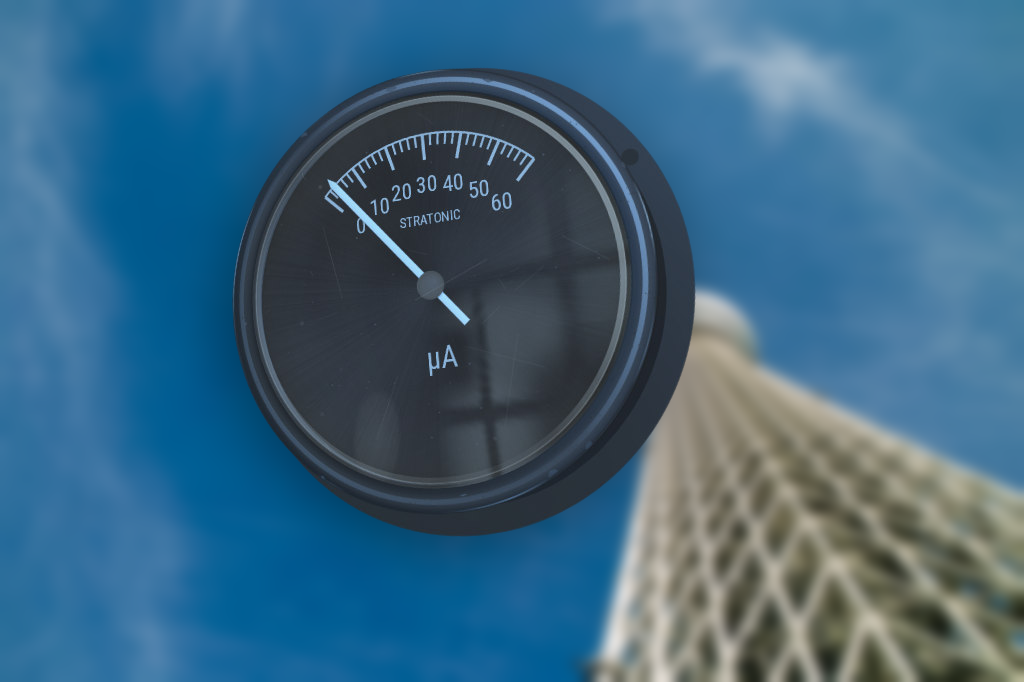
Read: 4 (µA)
